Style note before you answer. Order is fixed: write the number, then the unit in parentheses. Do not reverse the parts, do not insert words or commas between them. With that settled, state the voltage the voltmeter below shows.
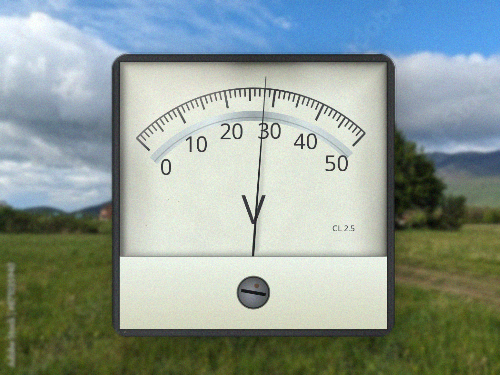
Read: 28 (V)
